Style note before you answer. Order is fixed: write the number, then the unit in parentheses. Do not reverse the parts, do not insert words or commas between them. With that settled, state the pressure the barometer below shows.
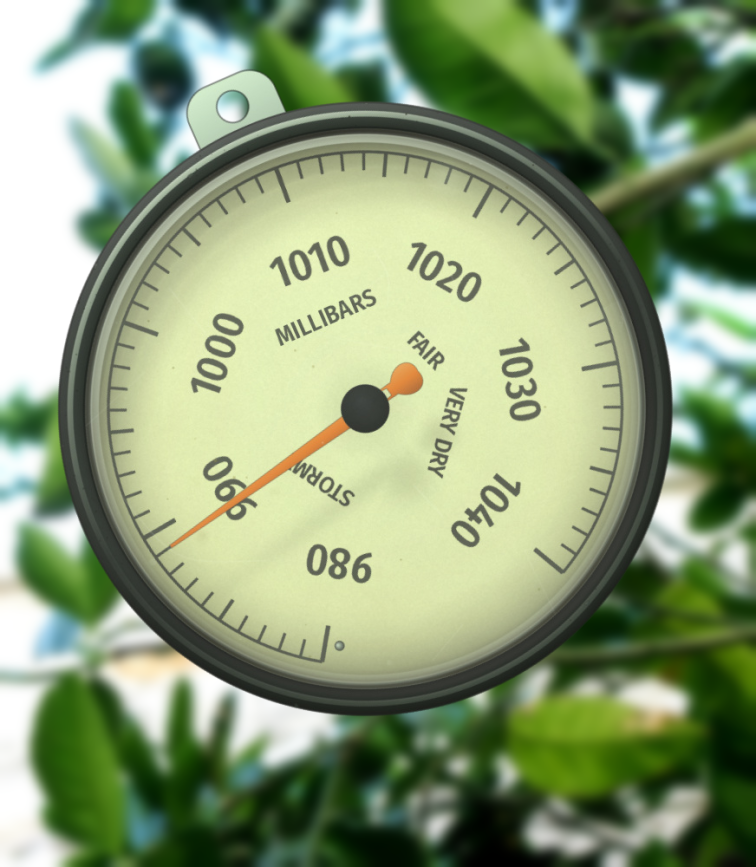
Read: 989 (mbar)
